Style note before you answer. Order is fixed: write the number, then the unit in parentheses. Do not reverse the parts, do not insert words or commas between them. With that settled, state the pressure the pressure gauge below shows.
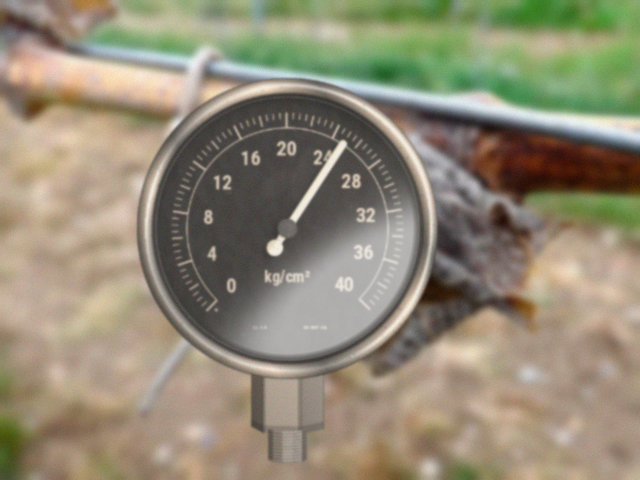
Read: 25 (kg/cm²)
